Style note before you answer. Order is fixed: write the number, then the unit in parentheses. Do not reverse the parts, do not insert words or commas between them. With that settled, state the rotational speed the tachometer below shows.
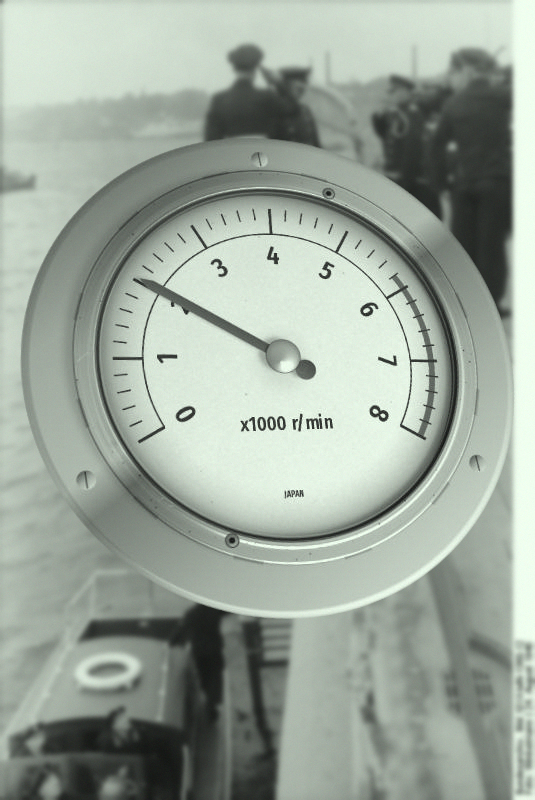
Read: 2000 (rpm)
